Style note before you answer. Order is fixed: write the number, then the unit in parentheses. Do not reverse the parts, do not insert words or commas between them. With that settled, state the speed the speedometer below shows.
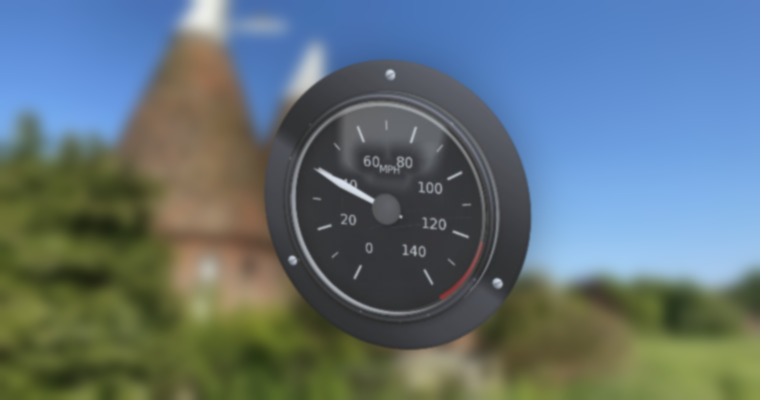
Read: 40 (mph)
